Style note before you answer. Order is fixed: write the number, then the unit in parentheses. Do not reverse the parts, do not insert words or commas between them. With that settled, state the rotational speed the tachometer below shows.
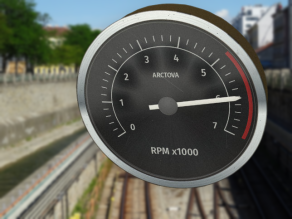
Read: 6000 (rpm)
